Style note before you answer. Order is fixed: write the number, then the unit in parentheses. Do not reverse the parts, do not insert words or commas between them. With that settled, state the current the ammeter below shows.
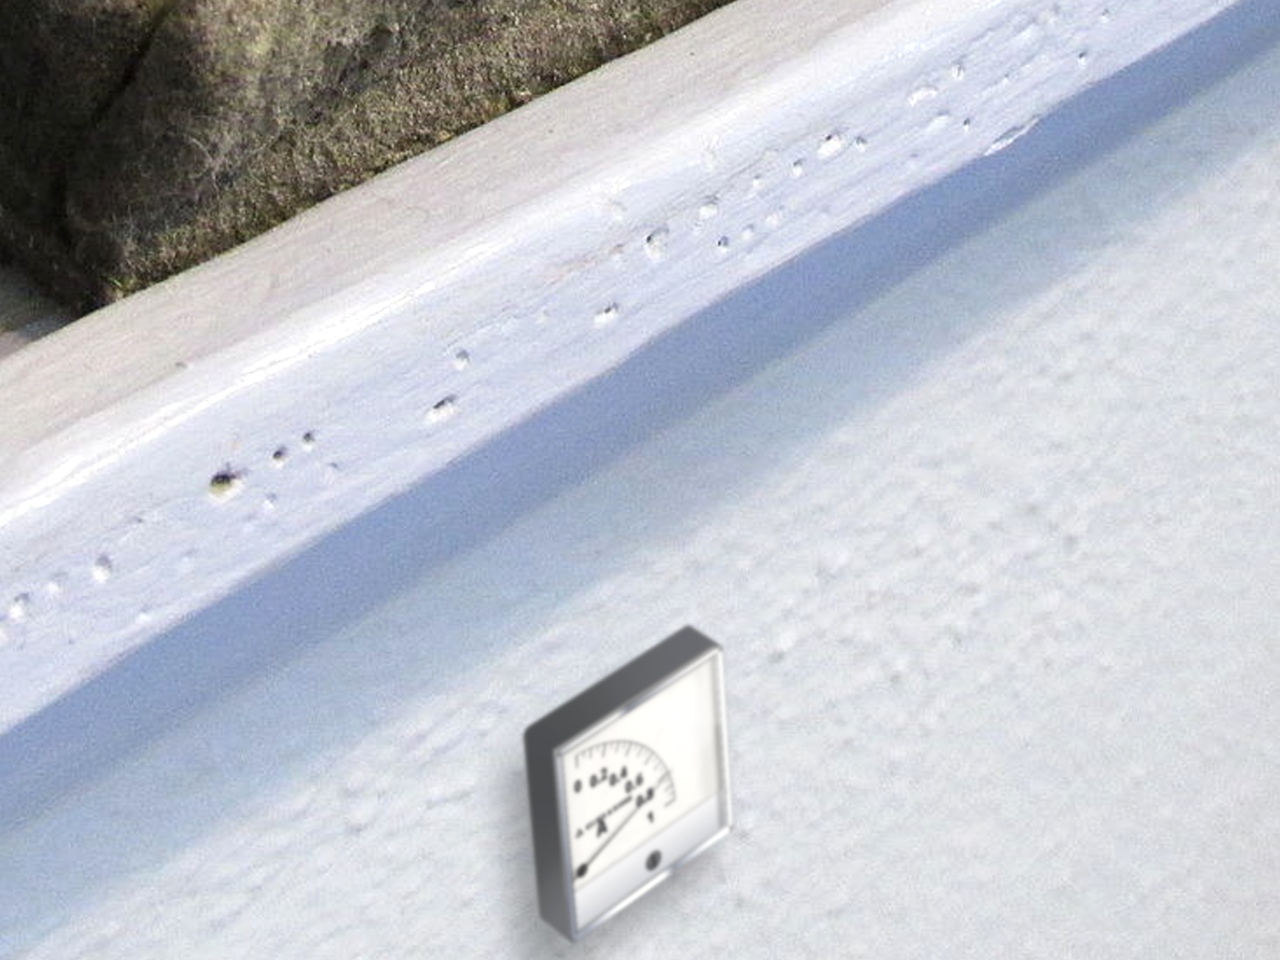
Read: 0.8 (A)
